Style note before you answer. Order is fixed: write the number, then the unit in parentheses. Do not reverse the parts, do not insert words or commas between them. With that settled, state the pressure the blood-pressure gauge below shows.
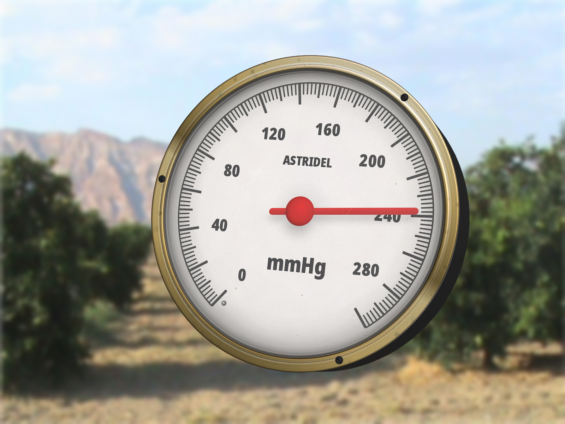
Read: 238 (mmHg)
